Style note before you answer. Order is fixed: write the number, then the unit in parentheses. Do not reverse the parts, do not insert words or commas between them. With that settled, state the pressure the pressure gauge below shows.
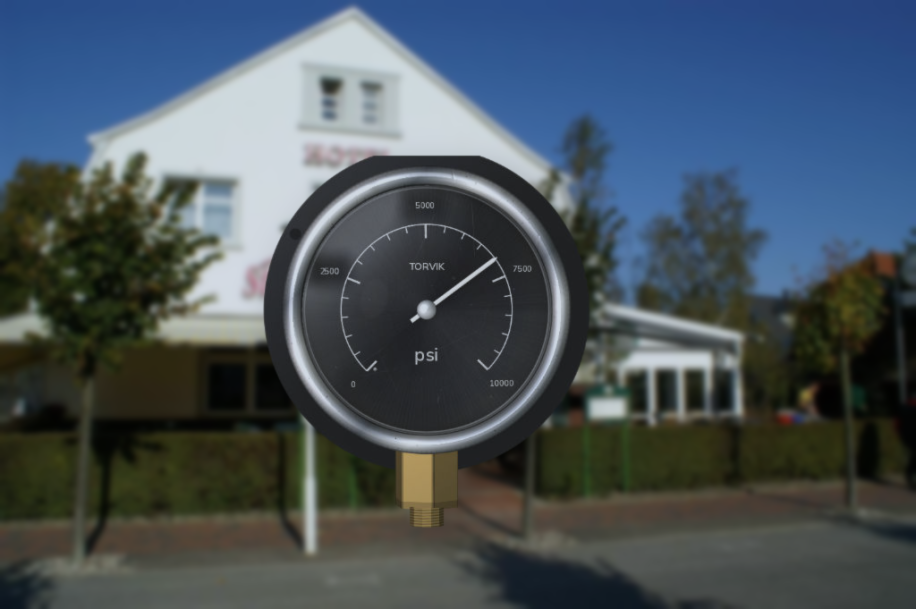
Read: 7000 (psi)
